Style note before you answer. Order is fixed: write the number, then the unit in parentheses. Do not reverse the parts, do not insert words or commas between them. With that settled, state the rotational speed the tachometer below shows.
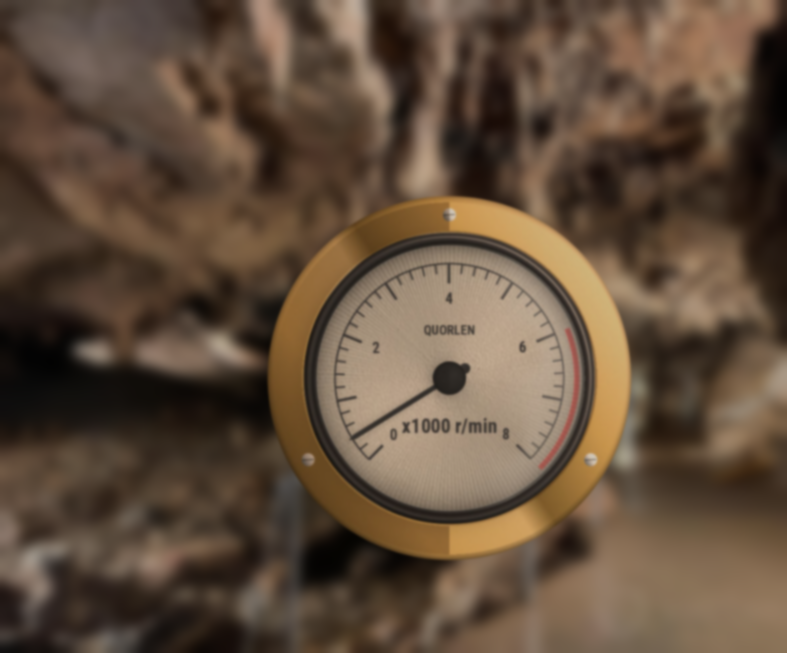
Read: 400 (rpm)
